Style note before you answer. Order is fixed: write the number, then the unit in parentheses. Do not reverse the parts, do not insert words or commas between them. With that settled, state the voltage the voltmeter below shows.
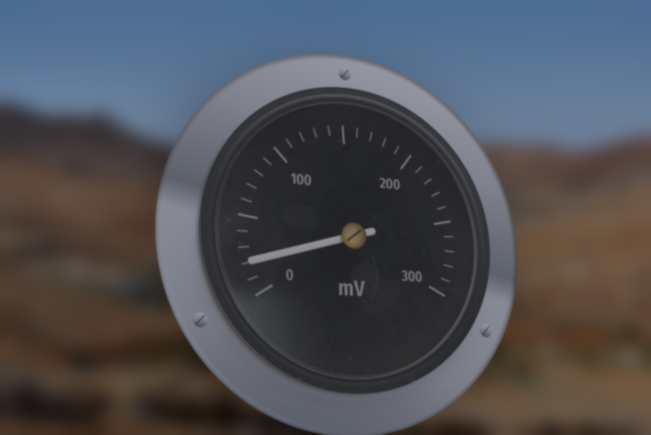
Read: 20 (mV)
